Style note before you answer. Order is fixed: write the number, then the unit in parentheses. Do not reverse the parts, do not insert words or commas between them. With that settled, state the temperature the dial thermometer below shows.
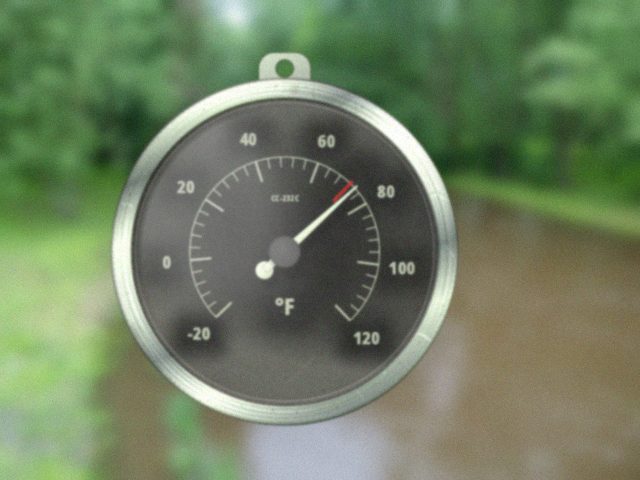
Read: 74 (°F)
